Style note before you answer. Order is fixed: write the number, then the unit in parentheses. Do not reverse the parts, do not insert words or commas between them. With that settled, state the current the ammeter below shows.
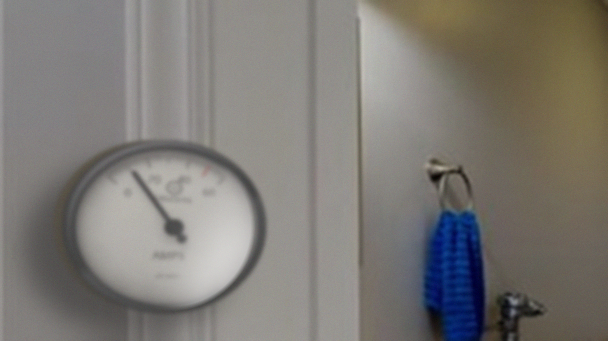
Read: 10 (A)
